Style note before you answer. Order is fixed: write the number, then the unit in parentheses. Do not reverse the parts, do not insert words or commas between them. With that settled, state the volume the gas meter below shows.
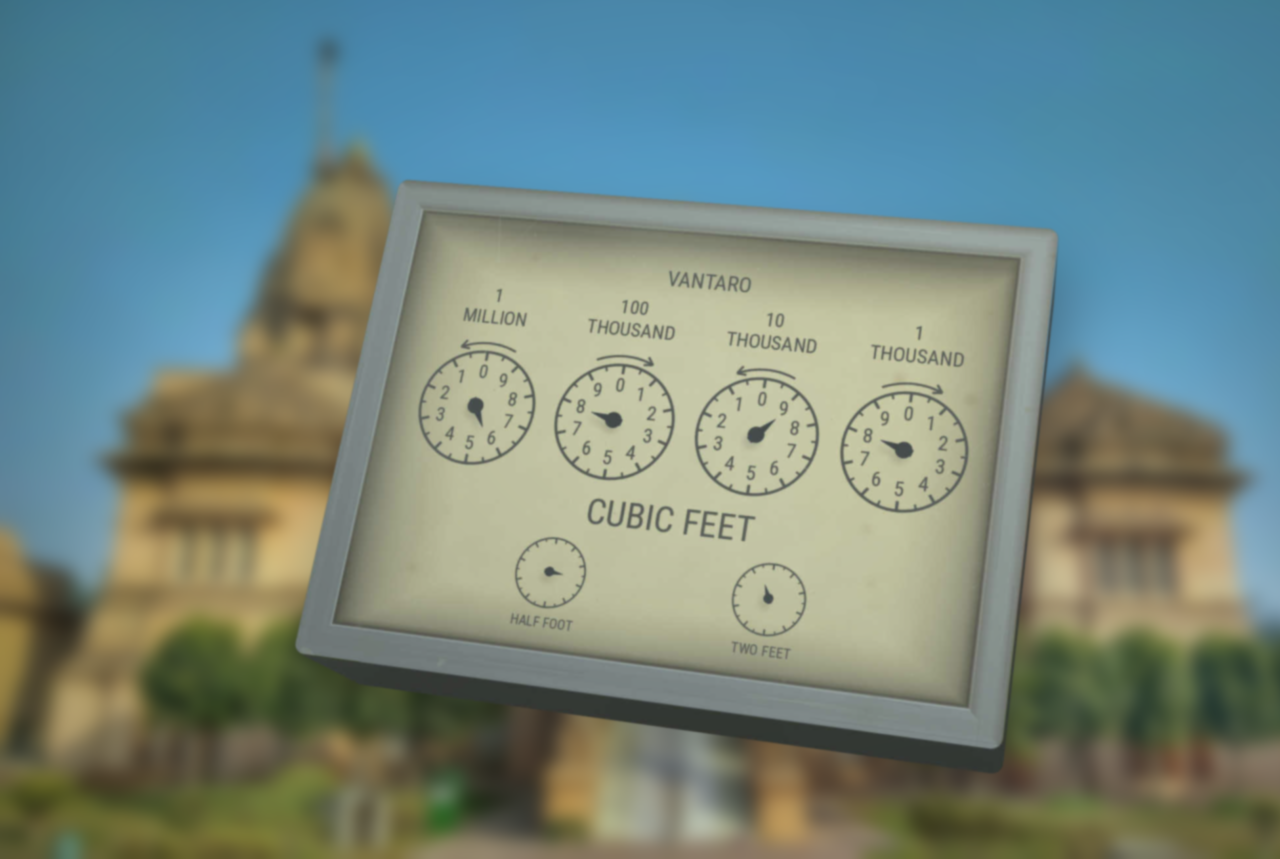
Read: 578800 (ft³)
